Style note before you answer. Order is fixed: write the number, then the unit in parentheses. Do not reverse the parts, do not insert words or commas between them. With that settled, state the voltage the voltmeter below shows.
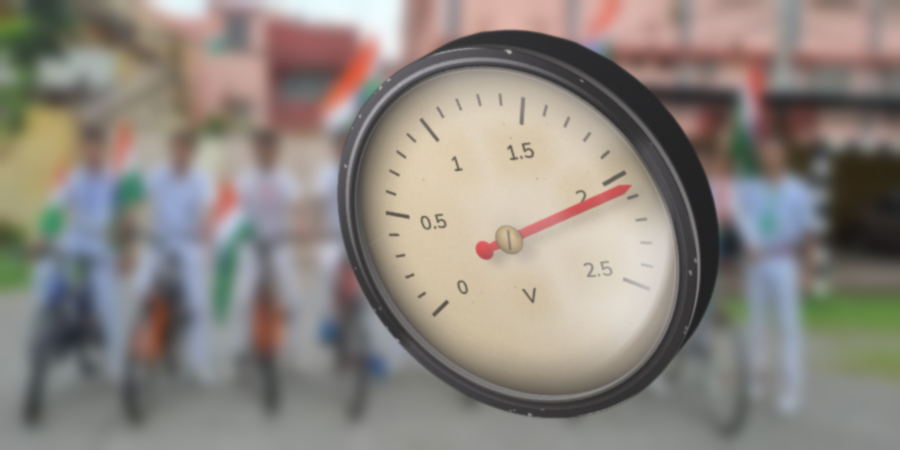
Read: 2.05 (V)
